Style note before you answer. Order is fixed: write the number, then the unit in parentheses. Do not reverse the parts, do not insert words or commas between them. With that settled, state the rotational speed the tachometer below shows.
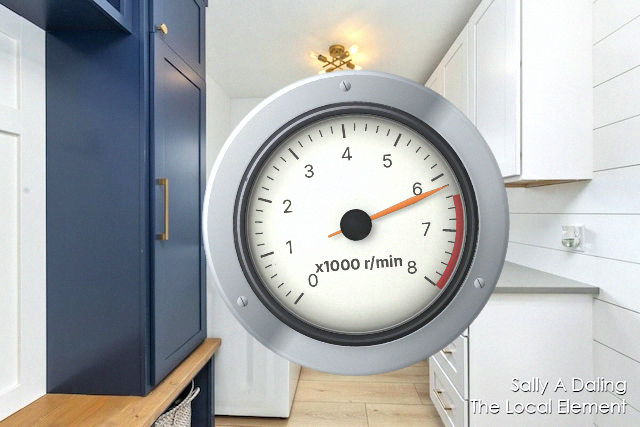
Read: 6200 (rpm)
